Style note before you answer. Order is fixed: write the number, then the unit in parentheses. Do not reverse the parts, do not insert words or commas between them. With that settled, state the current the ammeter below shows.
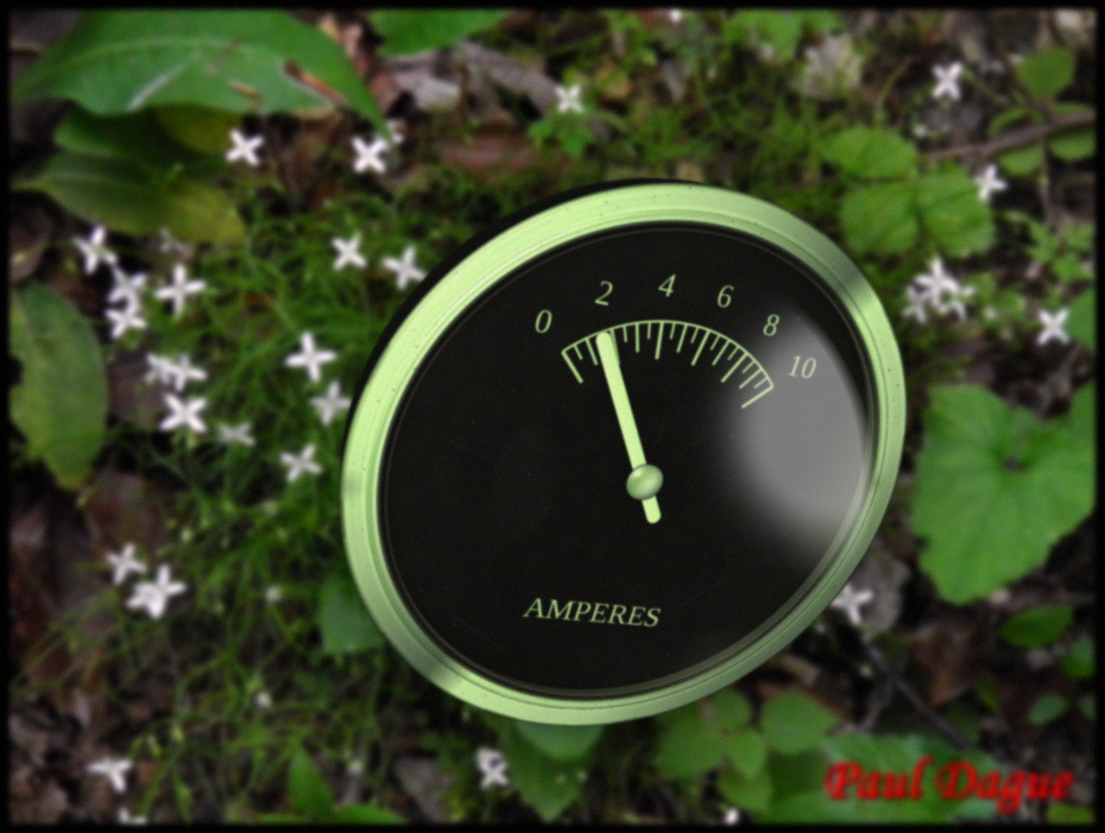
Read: 1.5 (A)
